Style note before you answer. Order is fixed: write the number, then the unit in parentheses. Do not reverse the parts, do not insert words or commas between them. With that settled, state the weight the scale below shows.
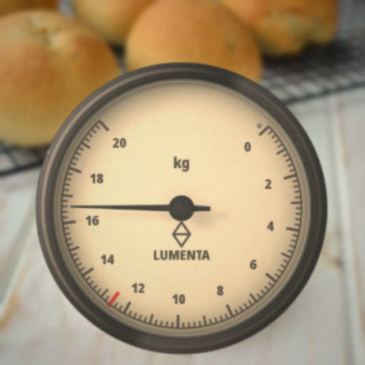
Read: 16.6 (kg)
